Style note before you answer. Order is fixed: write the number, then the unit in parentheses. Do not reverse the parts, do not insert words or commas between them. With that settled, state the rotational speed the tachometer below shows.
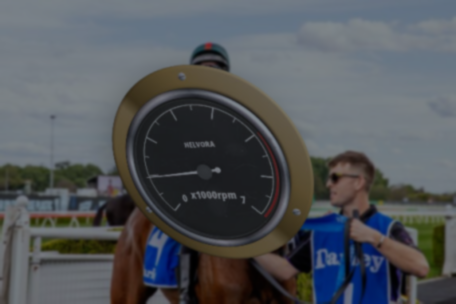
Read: 1000 (rpm)
